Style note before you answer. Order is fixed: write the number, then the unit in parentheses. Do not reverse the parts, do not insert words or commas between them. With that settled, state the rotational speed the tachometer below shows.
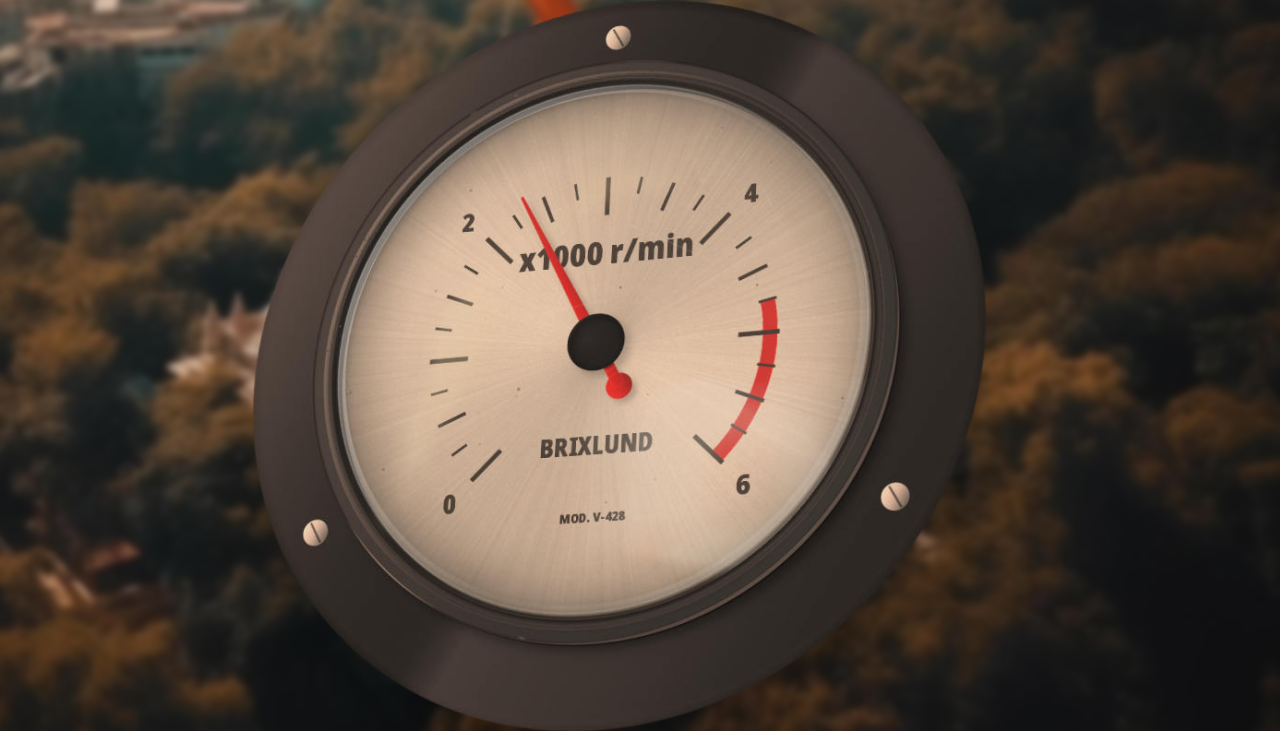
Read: 2375 (rpm)
